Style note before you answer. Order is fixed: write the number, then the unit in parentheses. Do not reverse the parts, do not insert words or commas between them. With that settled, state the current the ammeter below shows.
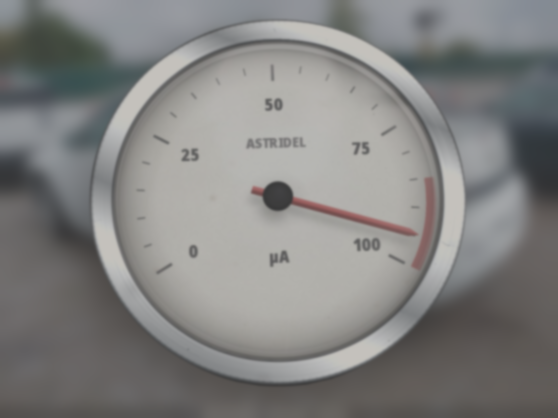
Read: 95 (µA)
